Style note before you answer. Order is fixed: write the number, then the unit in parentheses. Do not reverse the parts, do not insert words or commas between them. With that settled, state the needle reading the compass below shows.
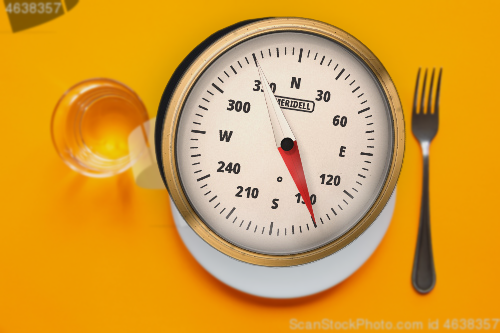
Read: 150 (°)
